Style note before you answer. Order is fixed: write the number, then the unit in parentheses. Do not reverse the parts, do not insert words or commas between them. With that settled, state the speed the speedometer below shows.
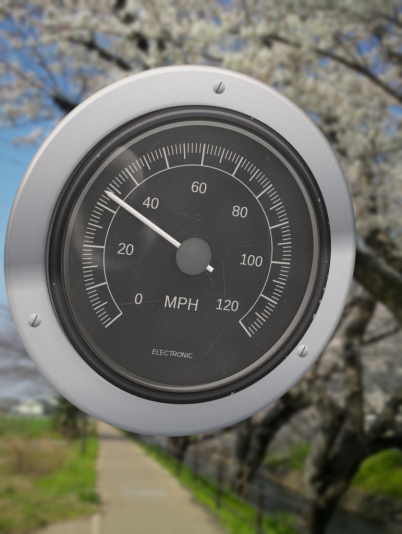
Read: 33 (mph)
